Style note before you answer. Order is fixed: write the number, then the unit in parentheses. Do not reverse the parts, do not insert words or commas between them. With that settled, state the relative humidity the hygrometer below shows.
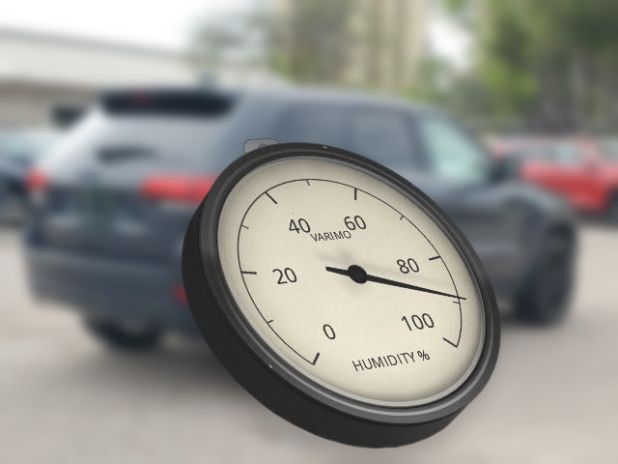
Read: 90 (%)
